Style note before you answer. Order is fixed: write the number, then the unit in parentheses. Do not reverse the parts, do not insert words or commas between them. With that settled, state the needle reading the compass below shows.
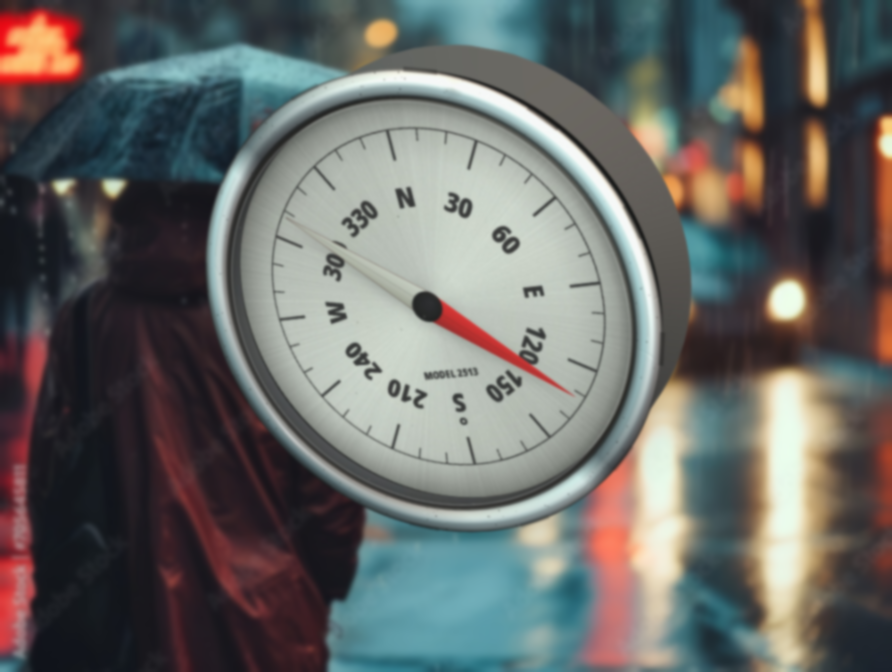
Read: 130 (°)
